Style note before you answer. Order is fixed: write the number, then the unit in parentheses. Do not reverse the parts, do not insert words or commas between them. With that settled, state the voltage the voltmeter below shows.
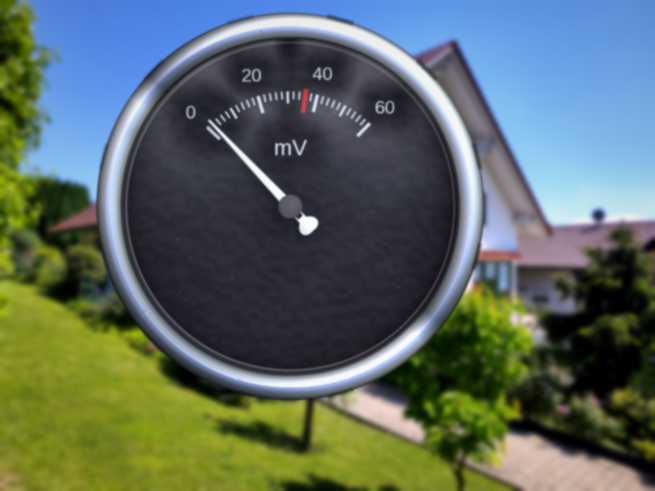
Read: 2 (mV)
